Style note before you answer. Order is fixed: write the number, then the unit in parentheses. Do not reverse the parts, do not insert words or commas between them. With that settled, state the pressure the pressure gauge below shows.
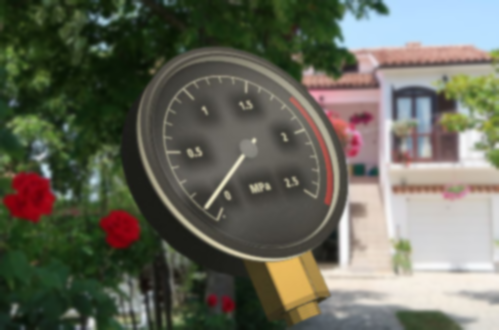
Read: 0.1 (MPa)
